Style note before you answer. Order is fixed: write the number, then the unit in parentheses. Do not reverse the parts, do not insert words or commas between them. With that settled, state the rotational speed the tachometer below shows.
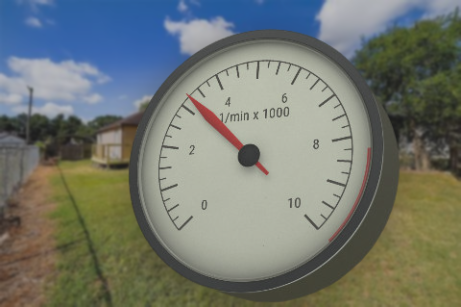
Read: 3250 (rpm)
